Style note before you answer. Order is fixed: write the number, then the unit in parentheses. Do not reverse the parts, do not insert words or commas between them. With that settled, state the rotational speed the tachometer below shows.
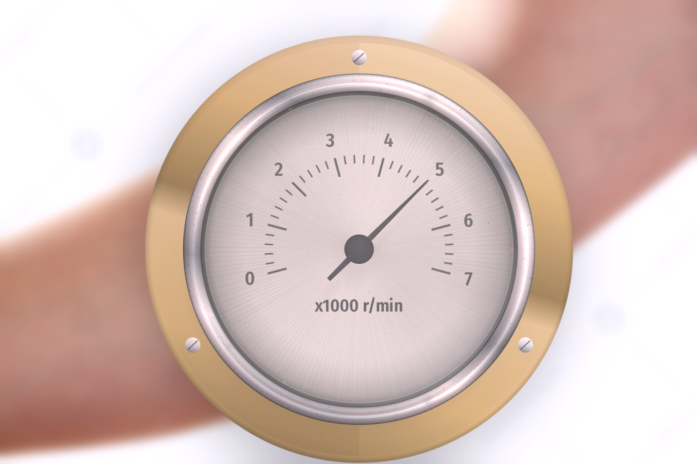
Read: 5000 (rpm)
